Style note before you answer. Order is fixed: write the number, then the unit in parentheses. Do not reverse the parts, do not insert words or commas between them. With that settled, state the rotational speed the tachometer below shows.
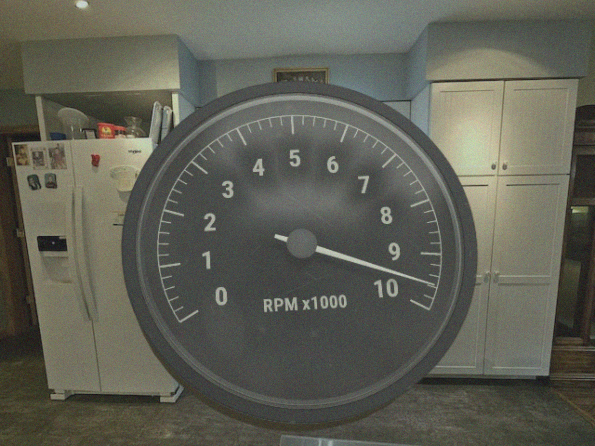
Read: 9600 (rpm)
